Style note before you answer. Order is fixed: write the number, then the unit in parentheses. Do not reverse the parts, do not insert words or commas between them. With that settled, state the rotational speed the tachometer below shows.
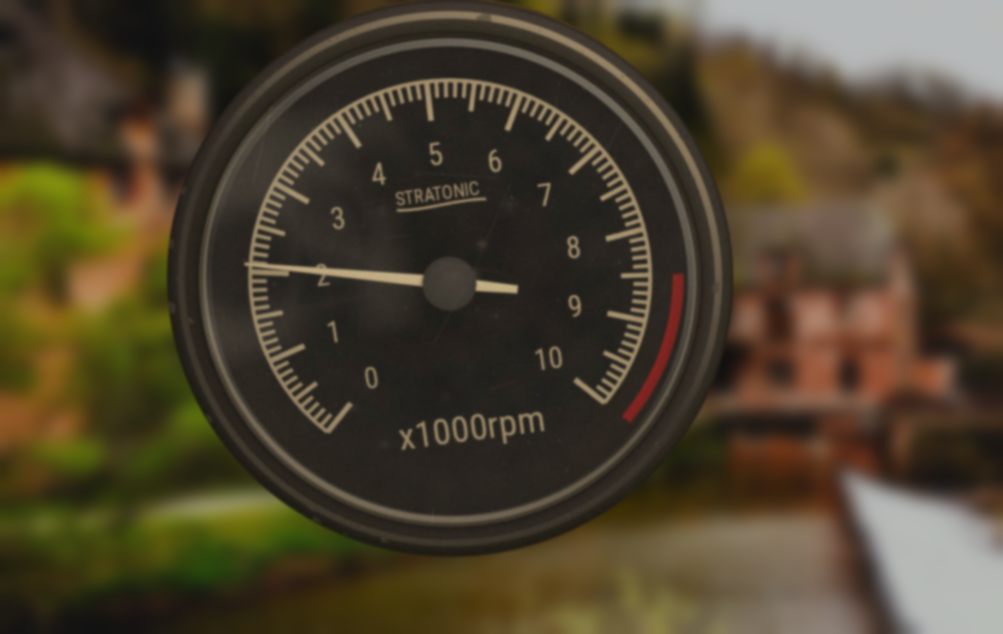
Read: 2100 (rpm)
